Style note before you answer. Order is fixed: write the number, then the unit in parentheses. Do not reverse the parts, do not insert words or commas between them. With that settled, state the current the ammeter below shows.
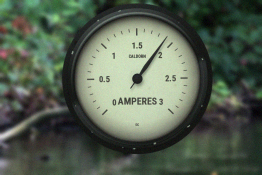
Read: 1.9 (A)
